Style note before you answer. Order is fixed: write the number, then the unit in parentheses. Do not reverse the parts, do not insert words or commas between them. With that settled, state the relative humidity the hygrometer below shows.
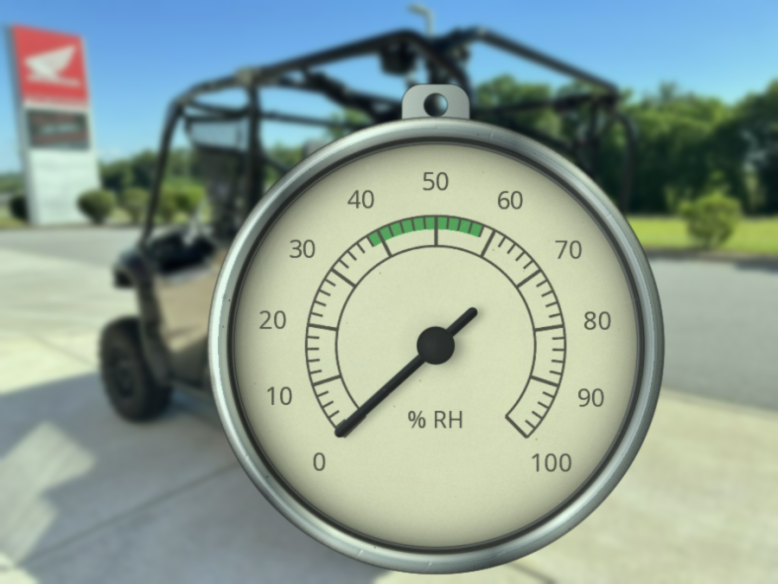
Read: 1 (%)
